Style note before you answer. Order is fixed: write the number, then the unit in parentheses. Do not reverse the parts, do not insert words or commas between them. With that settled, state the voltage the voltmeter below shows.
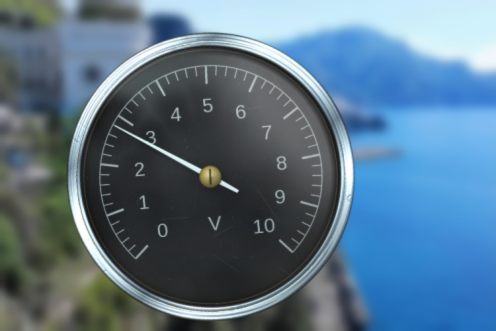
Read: 2.8 (V)
